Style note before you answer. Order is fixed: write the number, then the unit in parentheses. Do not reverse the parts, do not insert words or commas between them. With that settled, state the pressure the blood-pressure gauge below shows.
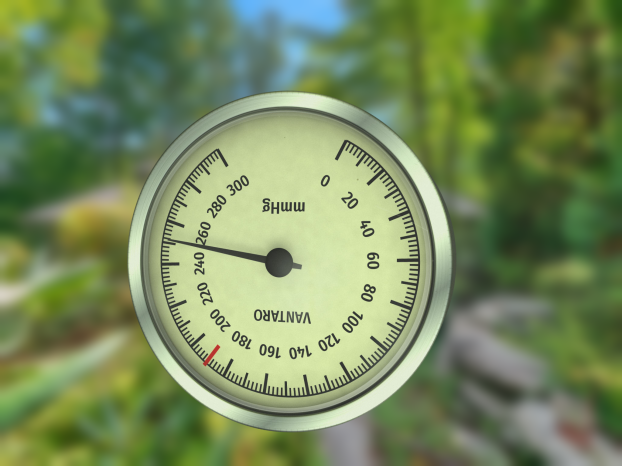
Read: 252 (mmHg)
